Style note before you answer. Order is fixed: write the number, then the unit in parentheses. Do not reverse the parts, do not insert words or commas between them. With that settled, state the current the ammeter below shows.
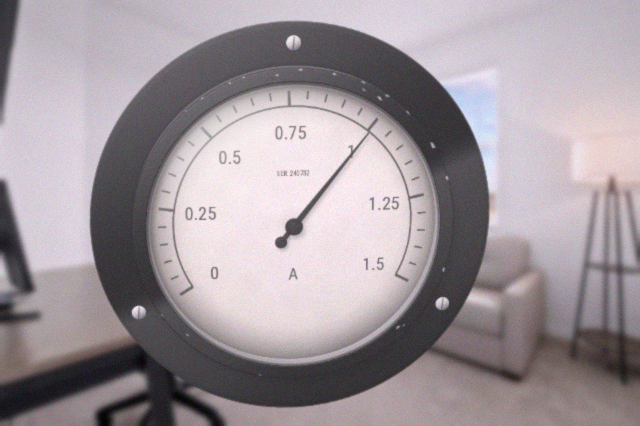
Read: 1 (A)
